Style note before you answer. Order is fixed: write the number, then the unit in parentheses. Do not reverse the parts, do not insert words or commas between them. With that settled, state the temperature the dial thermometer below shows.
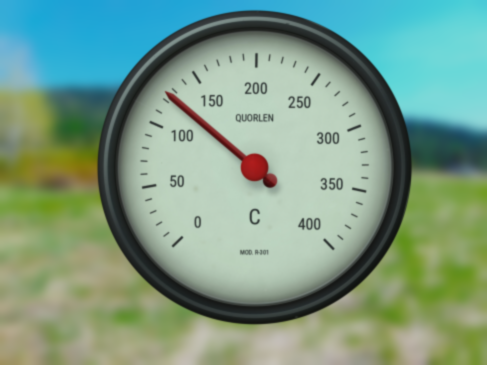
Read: 125 (°C)
